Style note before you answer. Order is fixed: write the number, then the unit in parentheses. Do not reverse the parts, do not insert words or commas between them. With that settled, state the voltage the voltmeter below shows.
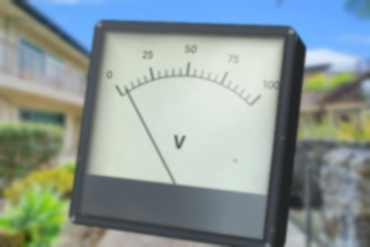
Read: 5 (V)
